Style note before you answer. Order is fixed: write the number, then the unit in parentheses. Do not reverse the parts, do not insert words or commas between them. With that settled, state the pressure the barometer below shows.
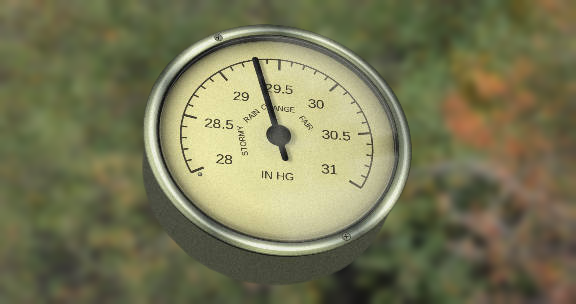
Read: 29.3 (inHg)
